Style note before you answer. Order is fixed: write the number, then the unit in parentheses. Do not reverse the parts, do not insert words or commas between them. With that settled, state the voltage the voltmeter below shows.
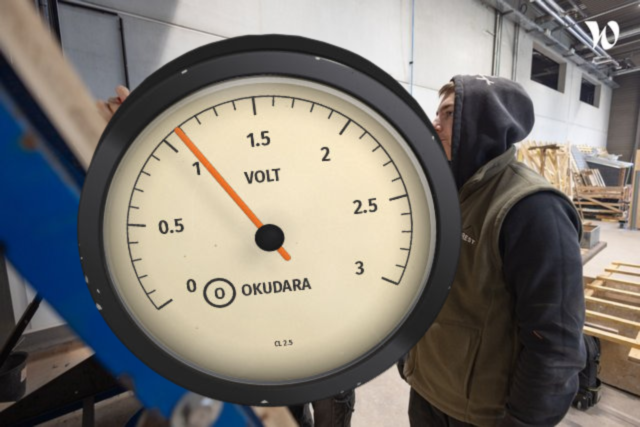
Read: 1.1 (V)
